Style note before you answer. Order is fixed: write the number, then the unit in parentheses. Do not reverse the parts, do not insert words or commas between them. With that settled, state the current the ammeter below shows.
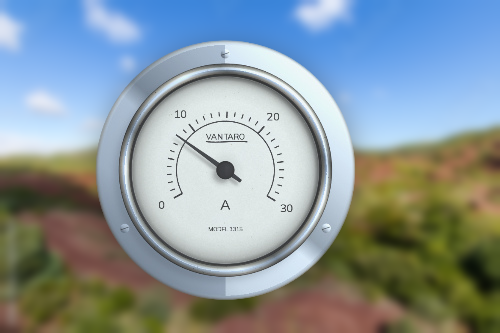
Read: 8 (A)
